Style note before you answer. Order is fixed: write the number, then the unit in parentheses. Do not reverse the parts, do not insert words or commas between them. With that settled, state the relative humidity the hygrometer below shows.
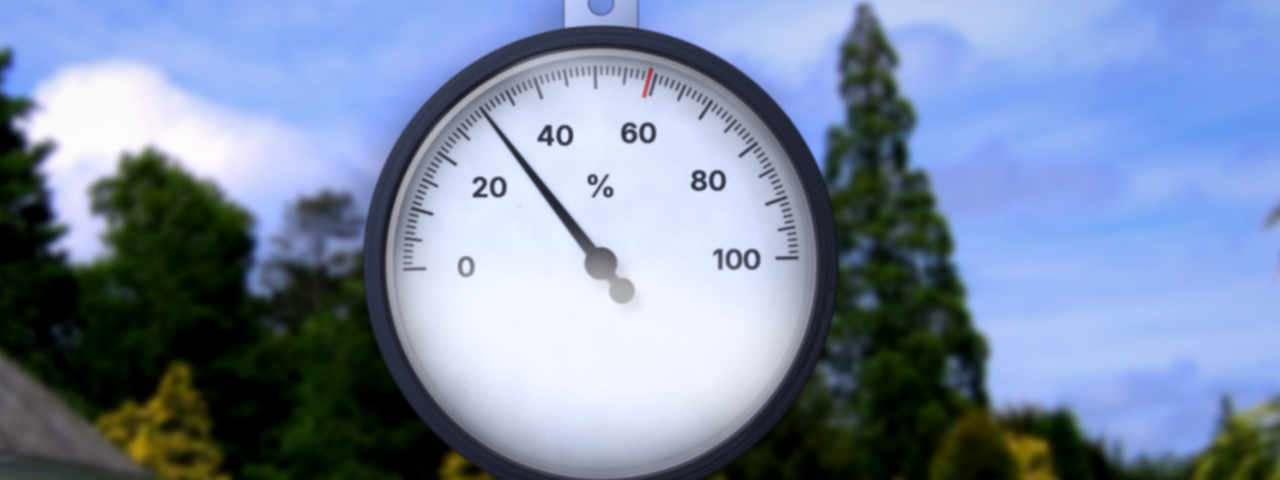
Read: 30 (%)
